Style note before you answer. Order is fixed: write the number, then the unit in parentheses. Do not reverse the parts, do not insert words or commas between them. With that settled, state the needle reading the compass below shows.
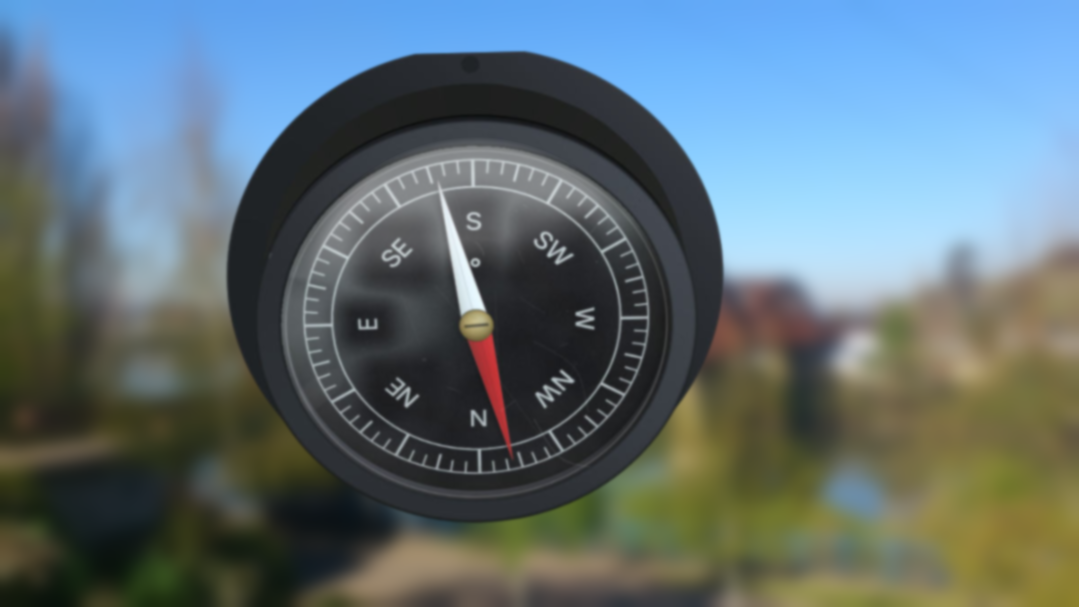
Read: 347.5 (°)
